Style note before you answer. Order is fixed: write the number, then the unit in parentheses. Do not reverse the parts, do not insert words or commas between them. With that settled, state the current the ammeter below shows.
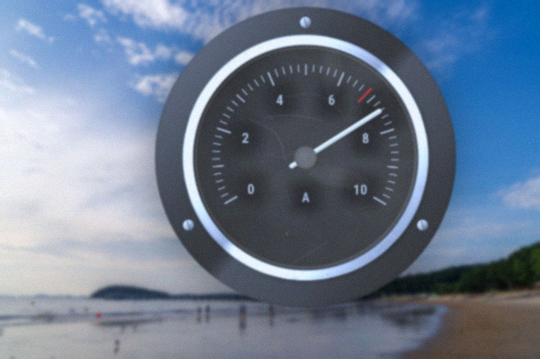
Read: 7.4 (A)
